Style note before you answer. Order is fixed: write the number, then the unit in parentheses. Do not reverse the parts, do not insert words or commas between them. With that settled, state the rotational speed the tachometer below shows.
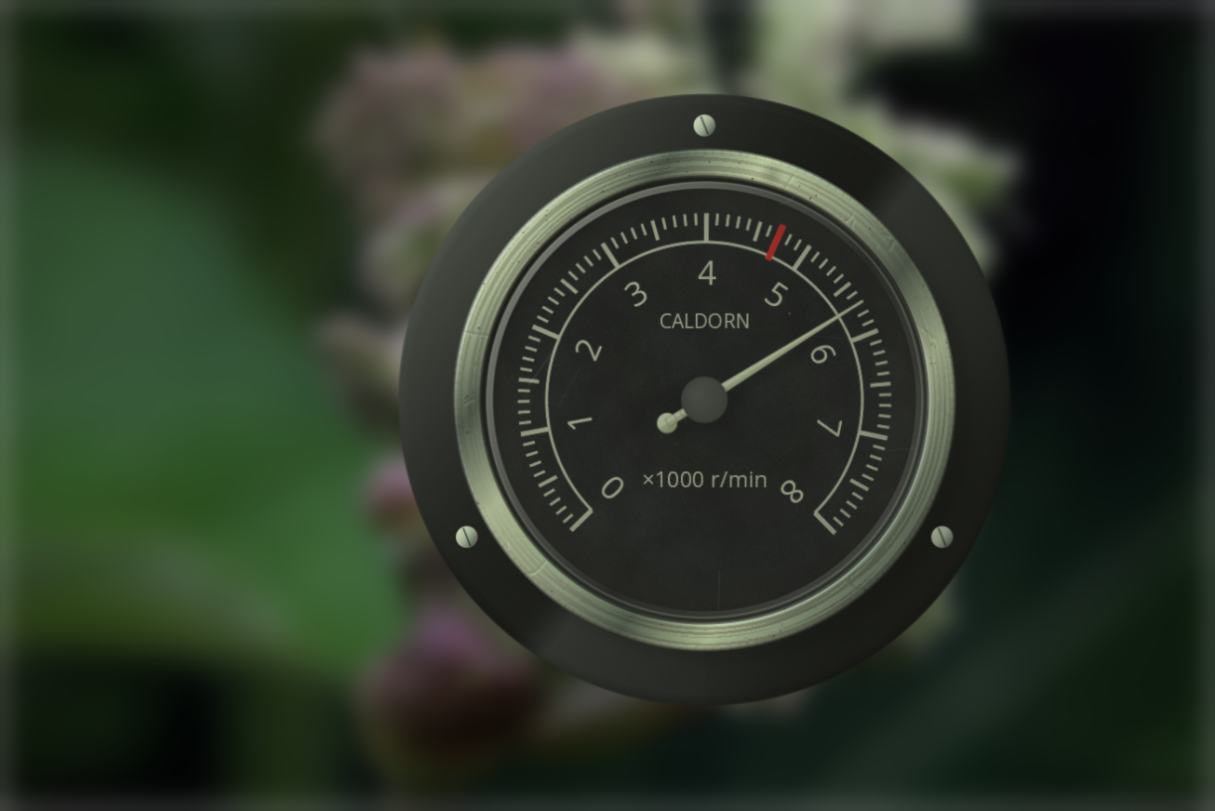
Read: 5700 (rpm)
